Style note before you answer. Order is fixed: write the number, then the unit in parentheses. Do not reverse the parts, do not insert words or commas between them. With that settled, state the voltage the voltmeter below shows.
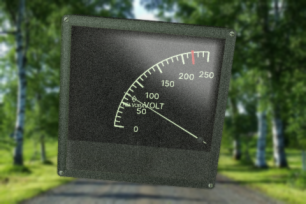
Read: 70 (V)
